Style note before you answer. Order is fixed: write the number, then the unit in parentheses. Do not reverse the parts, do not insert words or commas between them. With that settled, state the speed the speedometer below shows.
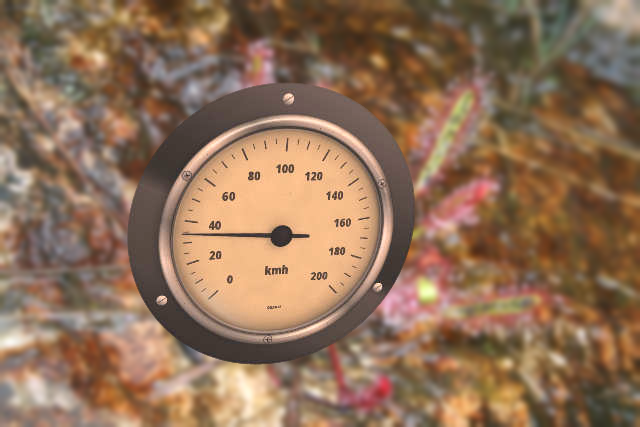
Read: 35 (km/h)
